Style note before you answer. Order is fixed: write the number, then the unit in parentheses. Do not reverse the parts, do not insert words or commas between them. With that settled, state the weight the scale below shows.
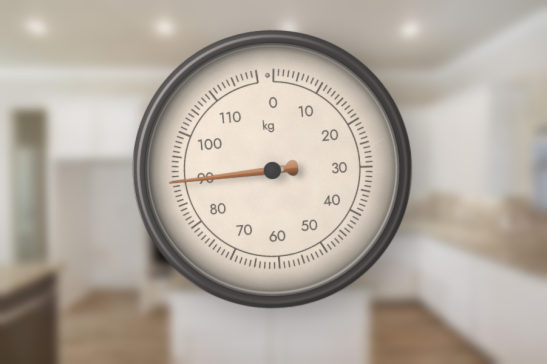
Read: 90 (kg)
